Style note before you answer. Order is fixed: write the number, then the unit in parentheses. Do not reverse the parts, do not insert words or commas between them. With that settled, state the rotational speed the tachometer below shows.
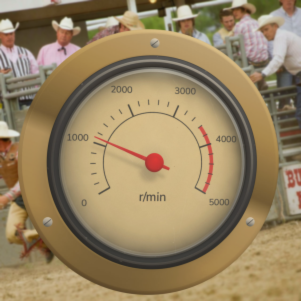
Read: 1100 (rpm)
